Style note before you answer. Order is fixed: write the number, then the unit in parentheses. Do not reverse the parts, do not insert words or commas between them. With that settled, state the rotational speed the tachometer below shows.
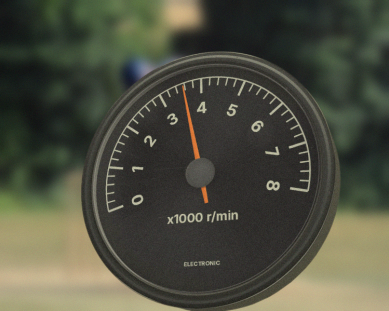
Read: 3600 (rpm)
